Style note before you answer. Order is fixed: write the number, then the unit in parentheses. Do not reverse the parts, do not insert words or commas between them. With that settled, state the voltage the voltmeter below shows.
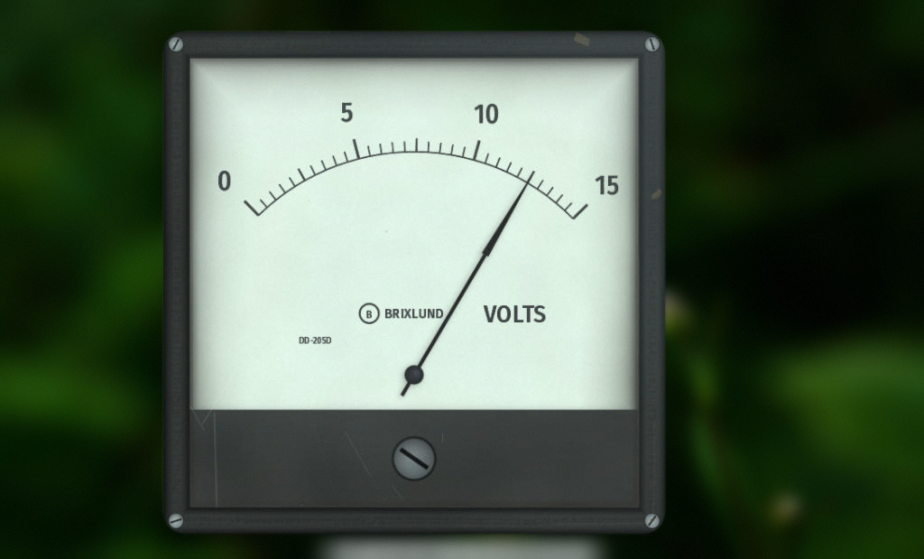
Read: 12.5 (V)
